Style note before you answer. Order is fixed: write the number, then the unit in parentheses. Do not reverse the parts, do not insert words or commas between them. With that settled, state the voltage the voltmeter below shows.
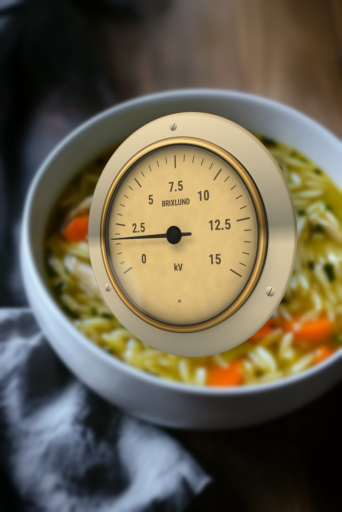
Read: 1.75 (kV)
